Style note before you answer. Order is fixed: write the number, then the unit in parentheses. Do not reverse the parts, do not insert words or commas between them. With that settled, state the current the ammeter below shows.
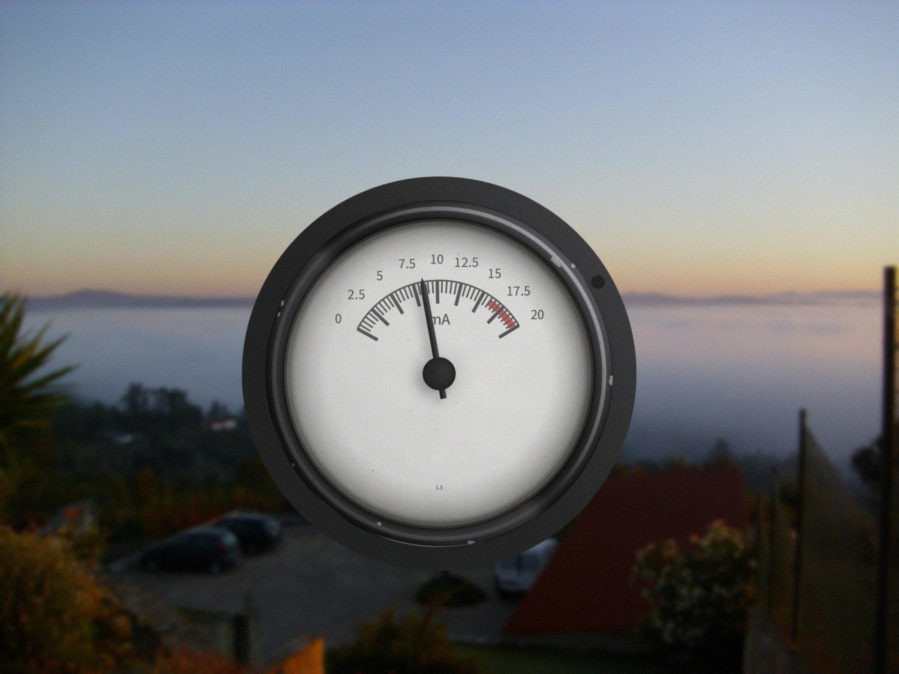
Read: 8.5 (mA)
